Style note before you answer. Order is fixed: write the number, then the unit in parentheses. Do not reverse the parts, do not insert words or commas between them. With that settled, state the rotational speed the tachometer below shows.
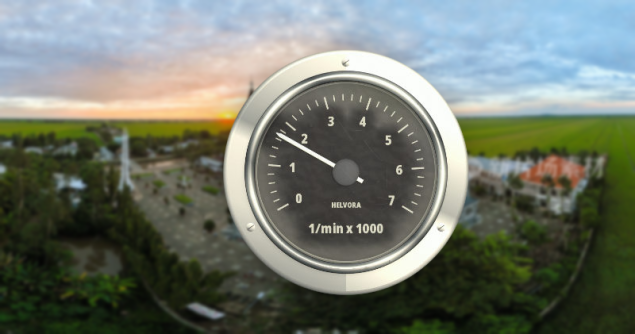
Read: 1700 (rpm)
